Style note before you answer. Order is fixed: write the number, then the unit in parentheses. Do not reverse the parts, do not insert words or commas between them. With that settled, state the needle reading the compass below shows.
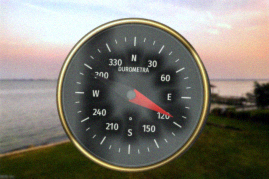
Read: 115 (°)
